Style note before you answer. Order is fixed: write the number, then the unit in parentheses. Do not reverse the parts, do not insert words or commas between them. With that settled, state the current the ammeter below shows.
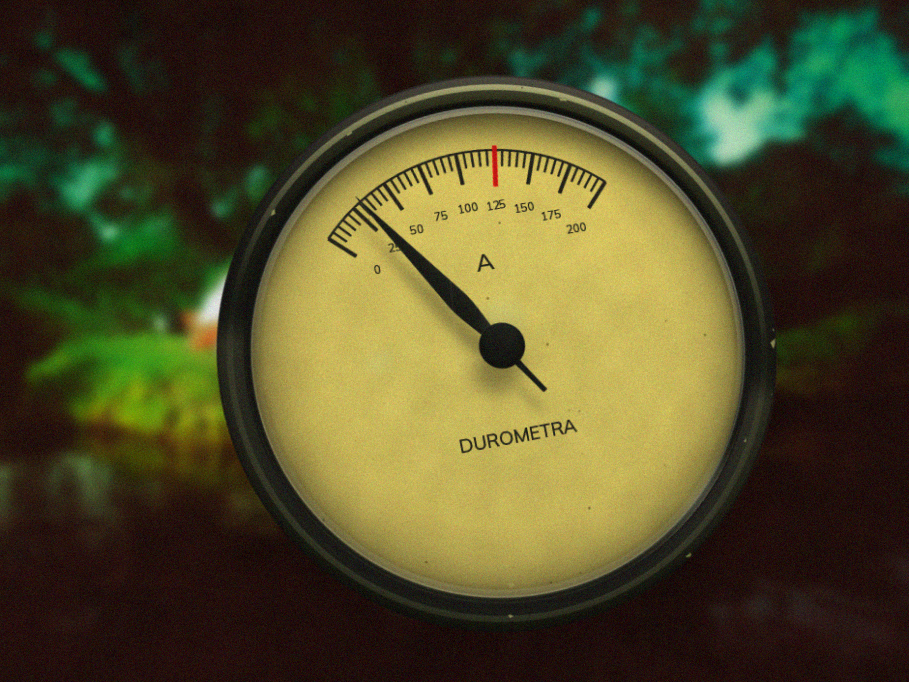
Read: 30 (A)
